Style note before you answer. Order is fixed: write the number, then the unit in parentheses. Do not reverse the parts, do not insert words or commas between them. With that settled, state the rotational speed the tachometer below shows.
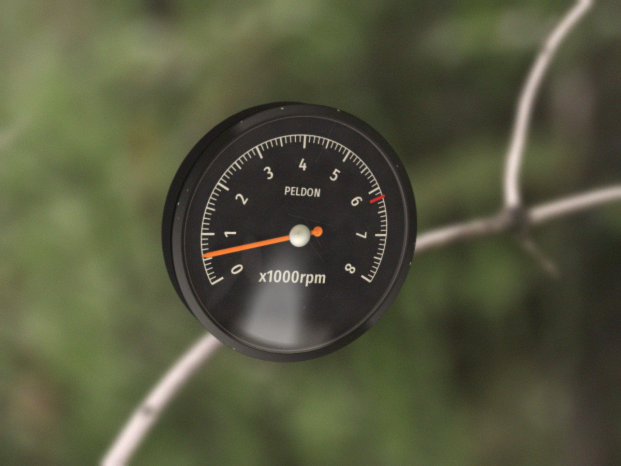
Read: 600 (rpm)
